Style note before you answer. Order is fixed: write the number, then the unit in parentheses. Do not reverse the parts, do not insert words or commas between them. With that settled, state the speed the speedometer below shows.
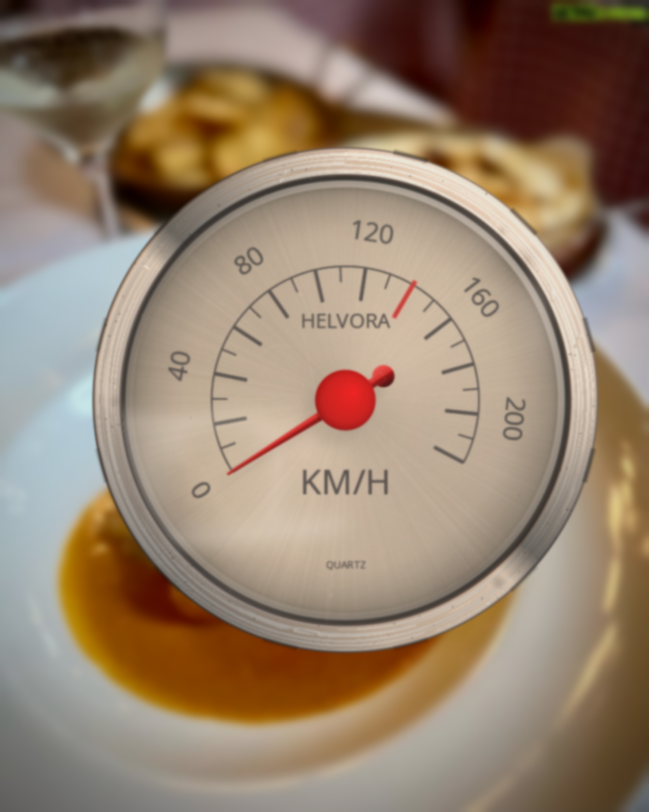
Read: 0 (km/h)
